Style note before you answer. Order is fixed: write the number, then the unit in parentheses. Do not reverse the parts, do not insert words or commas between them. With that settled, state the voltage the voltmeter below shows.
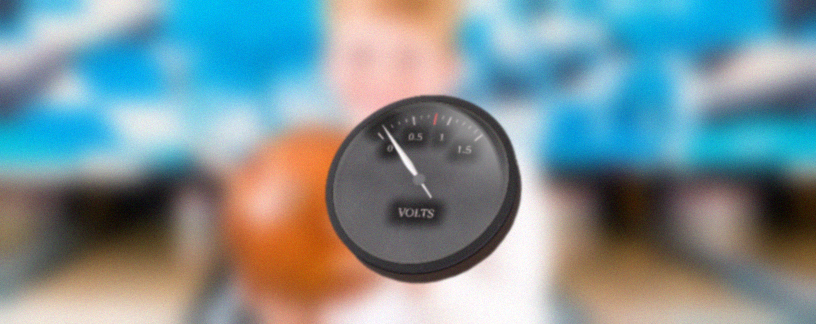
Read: 0.1 (V)
